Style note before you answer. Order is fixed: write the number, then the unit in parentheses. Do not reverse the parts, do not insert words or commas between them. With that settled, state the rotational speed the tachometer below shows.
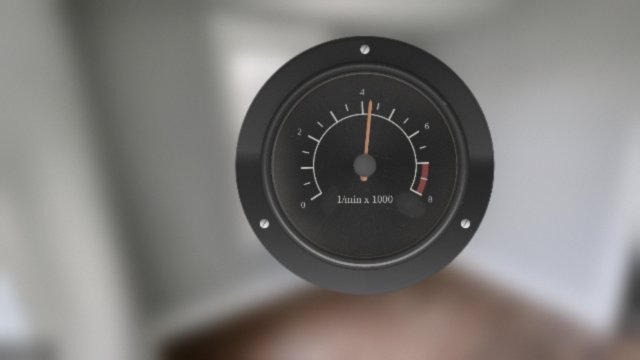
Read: 4250 (rpm)
